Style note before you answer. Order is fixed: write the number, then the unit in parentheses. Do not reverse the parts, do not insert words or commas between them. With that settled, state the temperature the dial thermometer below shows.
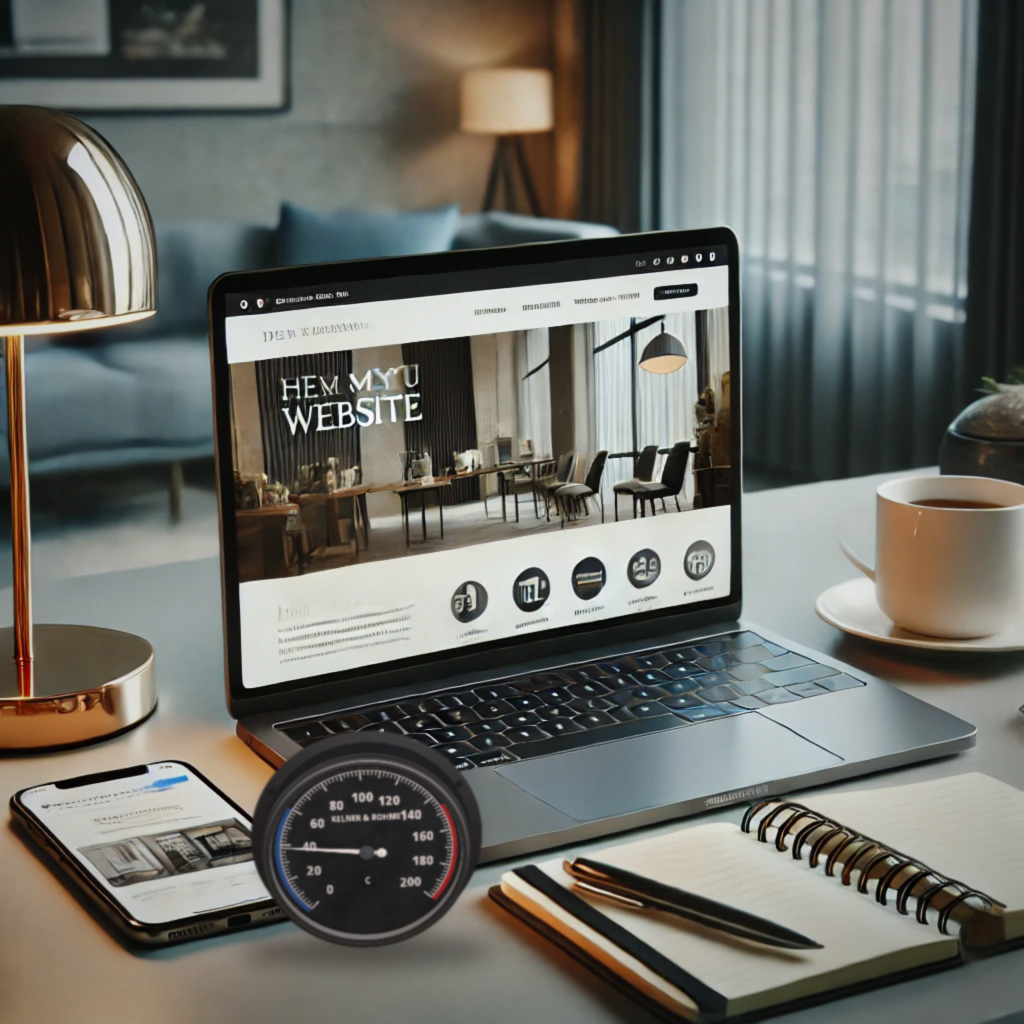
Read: 40 (°C)
